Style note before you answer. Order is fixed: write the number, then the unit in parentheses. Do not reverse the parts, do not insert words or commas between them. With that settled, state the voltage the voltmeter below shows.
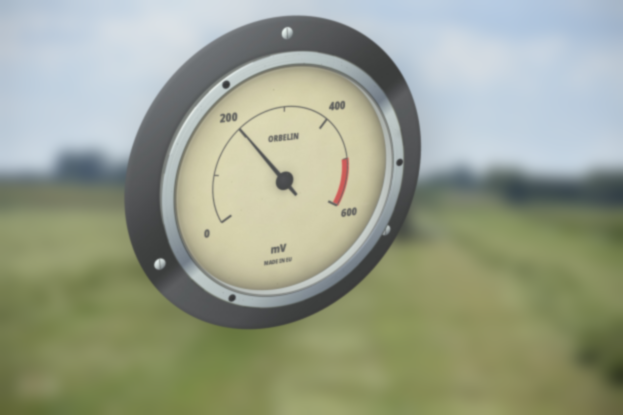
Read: 200 (mV)
